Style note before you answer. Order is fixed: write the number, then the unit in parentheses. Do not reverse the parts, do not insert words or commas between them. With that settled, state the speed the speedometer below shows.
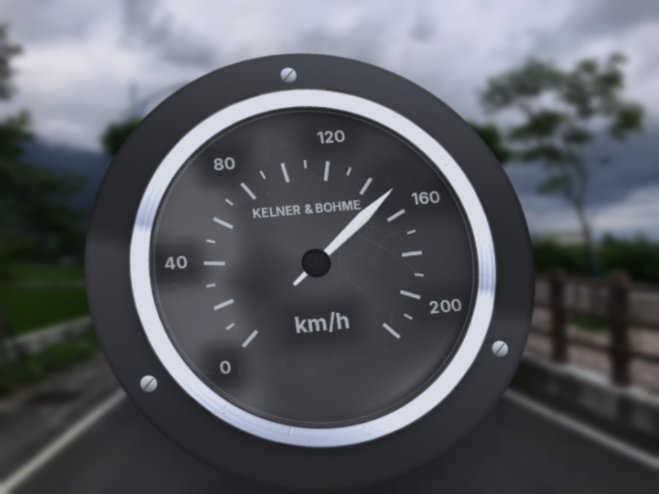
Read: 150 (km/h)
